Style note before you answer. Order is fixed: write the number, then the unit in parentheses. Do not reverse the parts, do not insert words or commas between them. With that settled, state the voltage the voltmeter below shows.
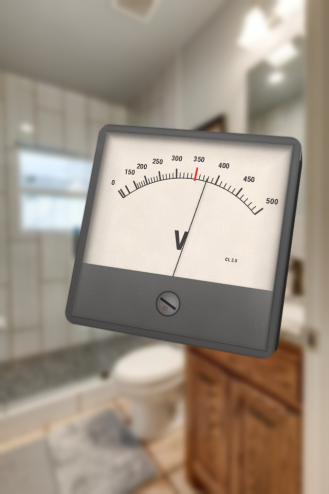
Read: 380 (V)
